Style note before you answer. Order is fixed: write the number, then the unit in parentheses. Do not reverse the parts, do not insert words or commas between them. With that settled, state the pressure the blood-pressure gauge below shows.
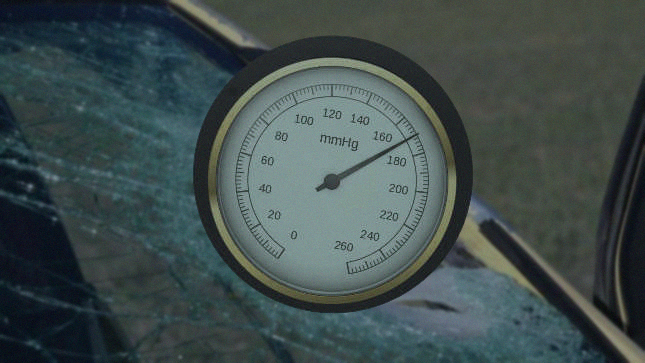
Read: 170 (mmHg)
